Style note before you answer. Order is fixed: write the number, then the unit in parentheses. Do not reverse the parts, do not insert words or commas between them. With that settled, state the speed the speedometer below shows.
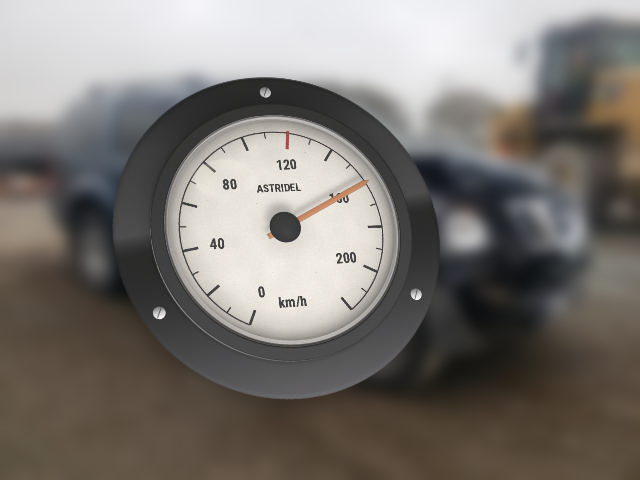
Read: 160 (km/h)
